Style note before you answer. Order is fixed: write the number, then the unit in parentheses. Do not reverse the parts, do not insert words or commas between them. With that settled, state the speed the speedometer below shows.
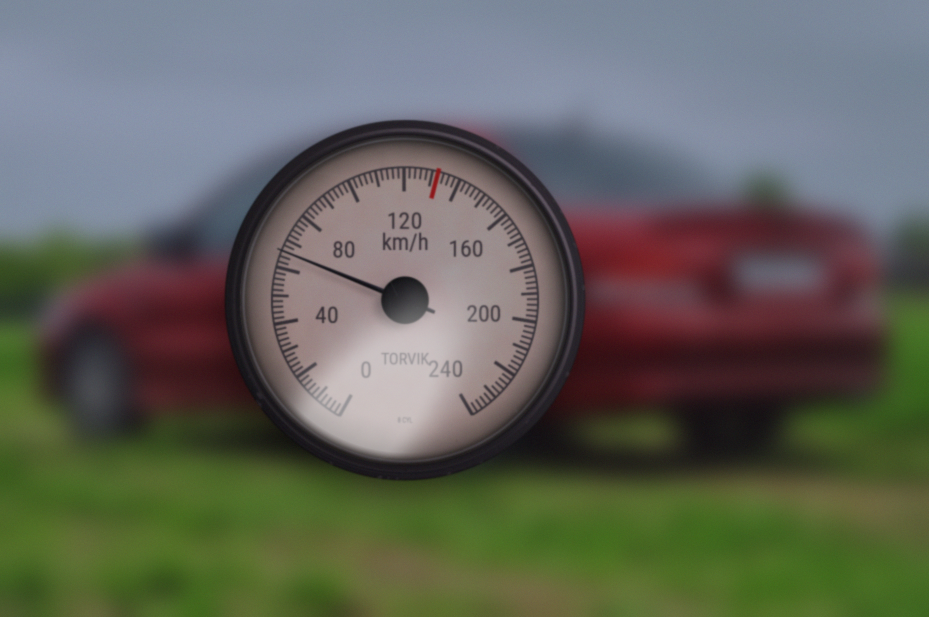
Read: 66 (km/h)
